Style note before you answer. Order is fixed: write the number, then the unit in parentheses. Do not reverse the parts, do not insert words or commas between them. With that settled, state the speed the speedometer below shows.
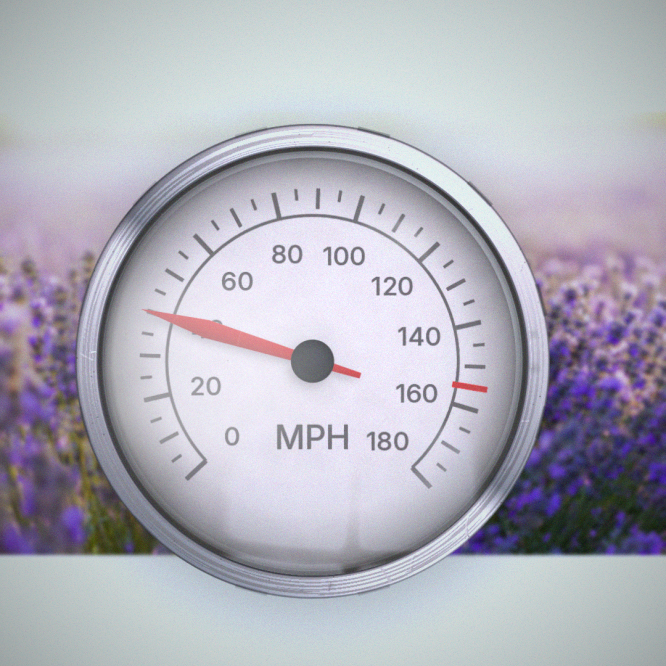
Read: 40 (mph)
